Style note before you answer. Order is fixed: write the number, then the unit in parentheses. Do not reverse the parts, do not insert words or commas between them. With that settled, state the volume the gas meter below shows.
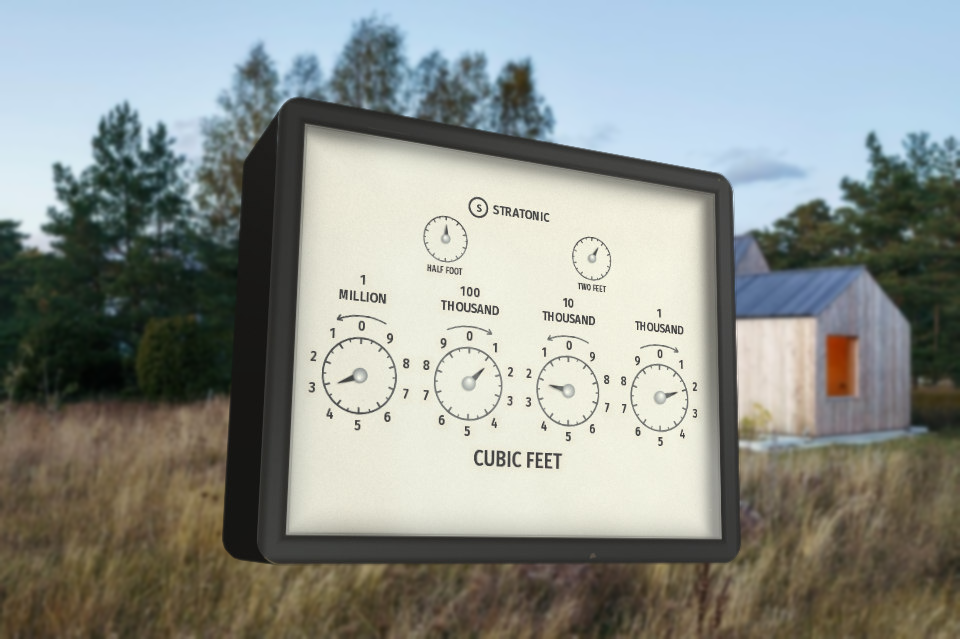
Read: 312200 (ft³)
